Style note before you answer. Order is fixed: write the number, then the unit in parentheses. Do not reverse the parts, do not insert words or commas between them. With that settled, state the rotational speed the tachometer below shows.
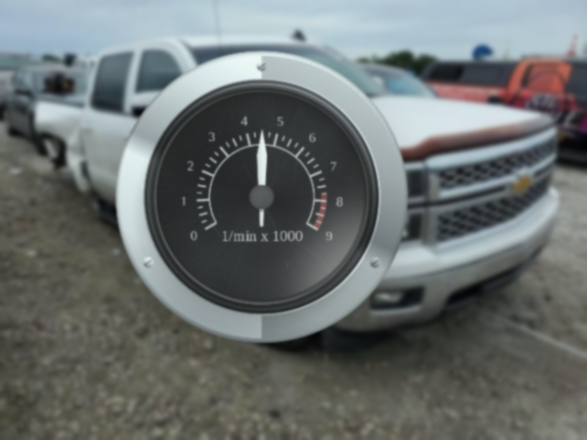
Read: 4500 (rpm)
